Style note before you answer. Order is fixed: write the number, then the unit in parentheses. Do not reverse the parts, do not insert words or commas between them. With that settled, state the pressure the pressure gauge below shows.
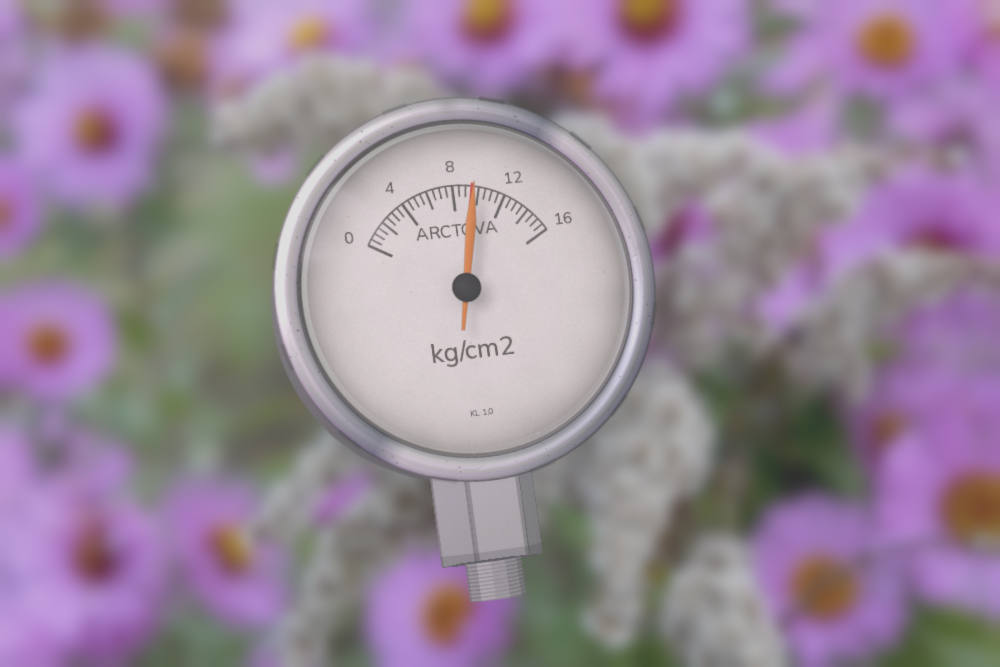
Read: 9.5 (kg/cm²)
